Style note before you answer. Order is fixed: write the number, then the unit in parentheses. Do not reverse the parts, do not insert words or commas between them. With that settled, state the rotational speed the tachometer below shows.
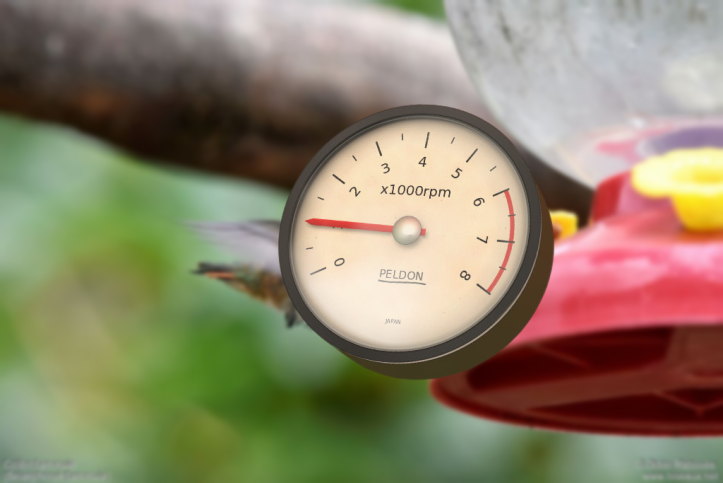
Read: 1000 (rpm)
